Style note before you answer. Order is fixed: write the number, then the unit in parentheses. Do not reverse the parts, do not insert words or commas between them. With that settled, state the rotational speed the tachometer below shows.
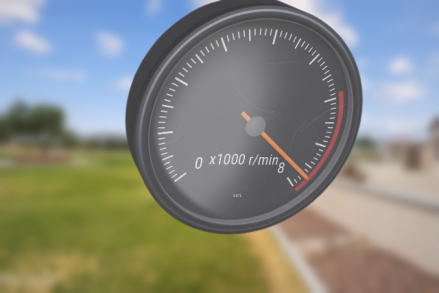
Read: 7700 (rpm)
